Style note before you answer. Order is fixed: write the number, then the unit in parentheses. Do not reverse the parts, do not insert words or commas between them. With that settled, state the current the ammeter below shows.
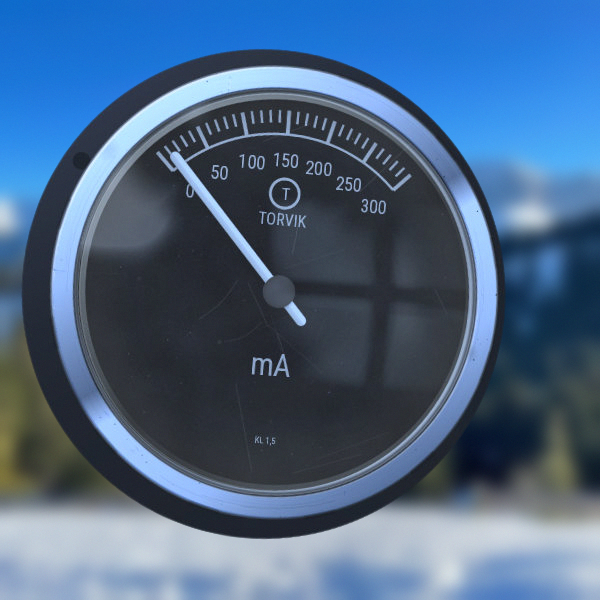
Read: 10 (mA)
